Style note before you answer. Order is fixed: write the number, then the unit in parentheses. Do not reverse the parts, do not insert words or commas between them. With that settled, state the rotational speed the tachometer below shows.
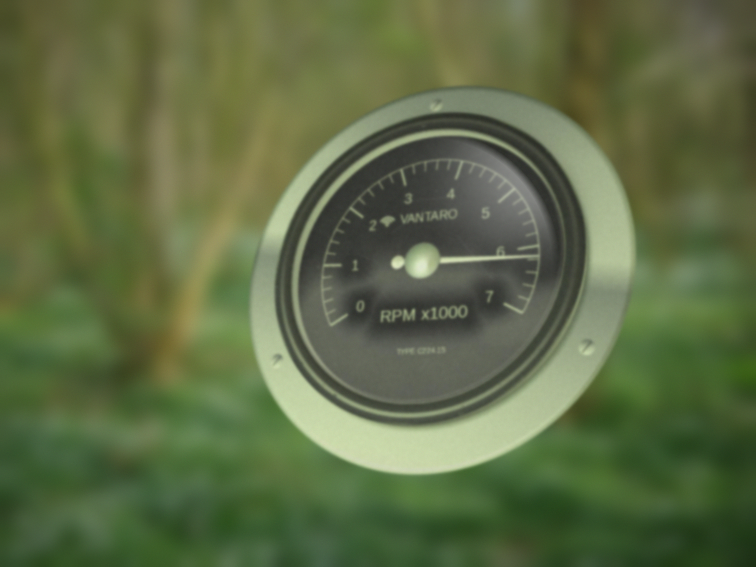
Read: 6200 (rpm)
